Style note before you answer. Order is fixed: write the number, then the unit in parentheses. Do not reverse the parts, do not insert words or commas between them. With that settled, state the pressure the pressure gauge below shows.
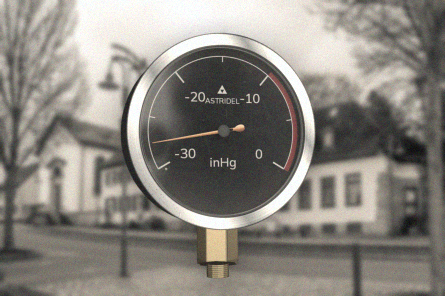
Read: -27.5 (inHg)
